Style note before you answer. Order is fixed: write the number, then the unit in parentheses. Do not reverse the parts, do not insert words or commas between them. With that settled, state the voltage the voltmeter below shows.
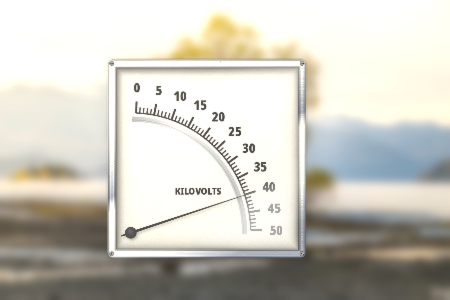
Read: 40 (kV)
